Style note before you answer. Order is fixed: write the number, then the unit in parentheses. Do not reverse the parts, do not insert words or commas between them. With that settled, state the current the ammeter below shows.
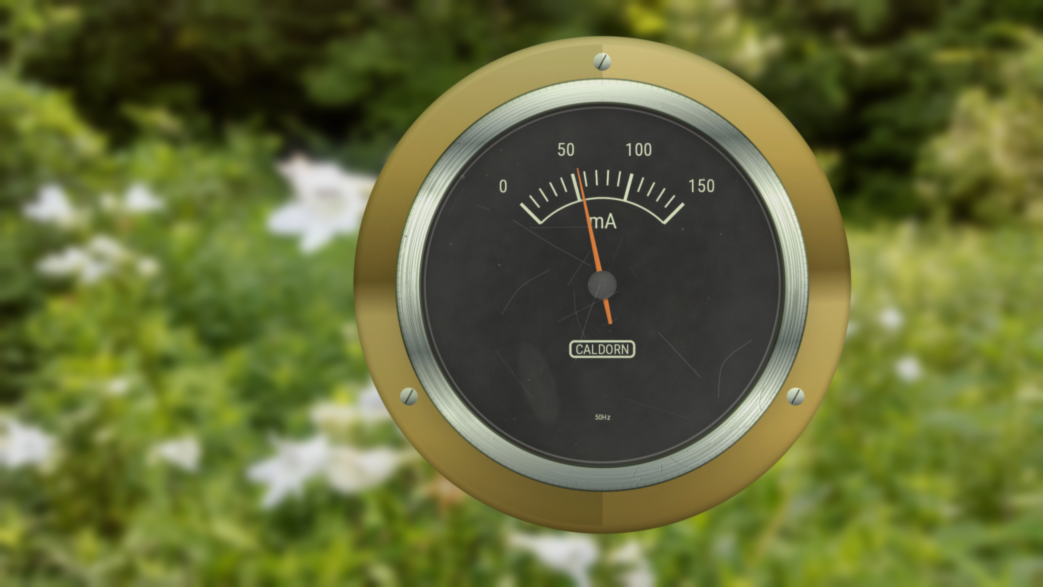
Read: 55 (mA)
